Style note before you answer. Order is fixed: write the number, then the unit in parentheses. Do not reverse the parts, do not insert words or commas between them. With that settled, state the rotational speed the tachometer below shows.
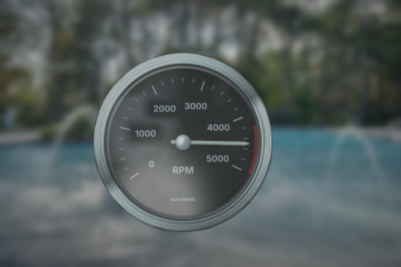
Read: 4500 (rpm)
